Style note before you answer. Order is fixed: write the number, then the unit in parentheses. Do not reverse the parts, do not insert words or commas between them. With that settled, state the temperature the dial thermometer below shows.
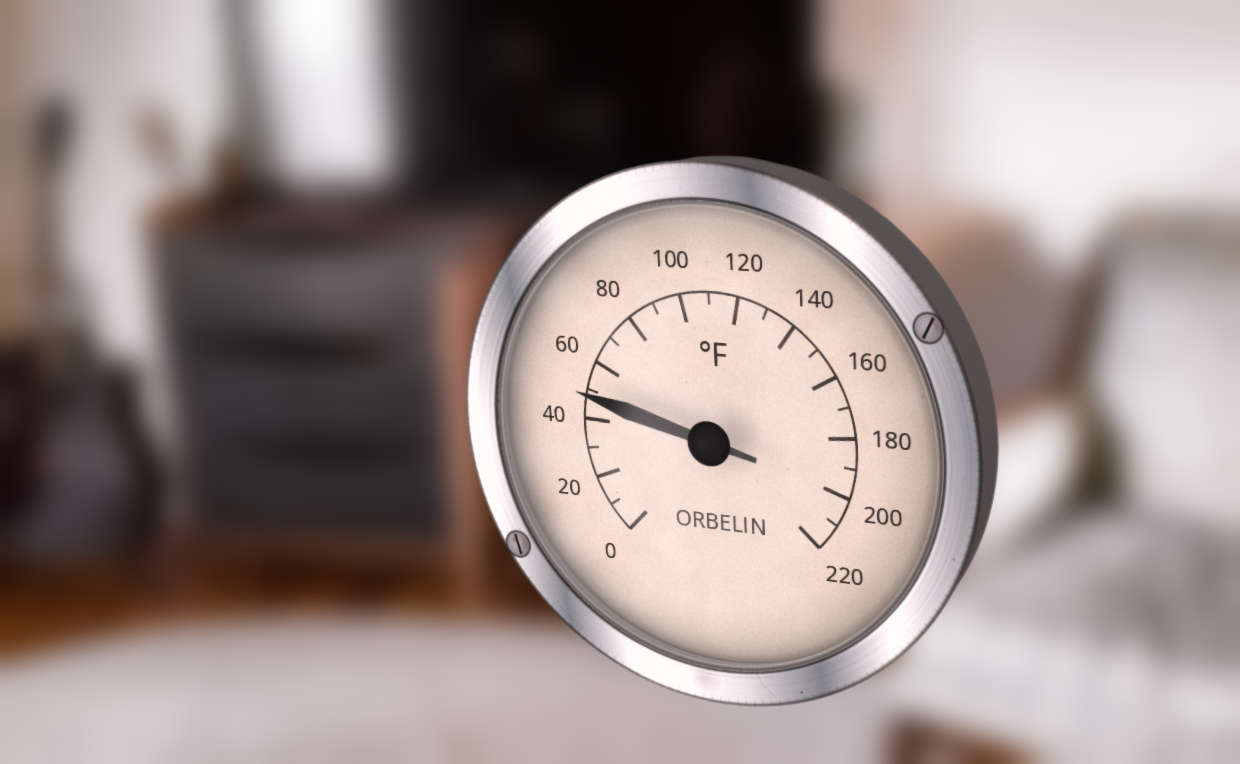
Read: 50 (°F)
